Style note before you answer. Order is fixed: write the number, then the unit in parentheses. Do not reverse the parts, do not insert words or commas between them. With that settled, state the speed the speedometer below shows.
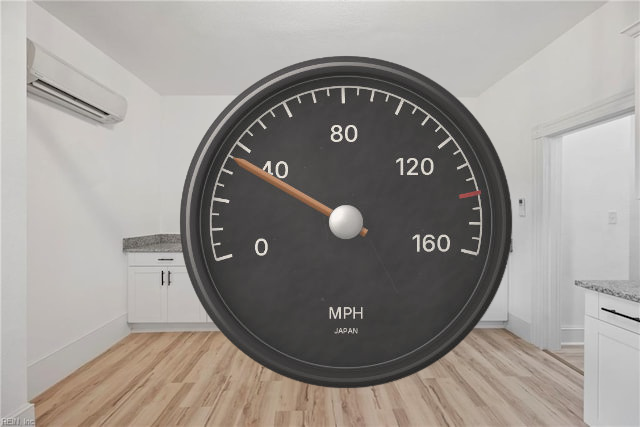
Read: 35 (mph)
